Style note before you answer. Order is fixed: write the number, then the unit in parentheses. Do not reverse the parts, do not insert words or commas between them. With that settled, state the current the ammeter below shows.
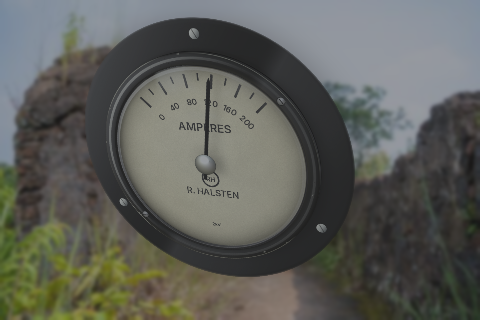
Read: 120 (A)
